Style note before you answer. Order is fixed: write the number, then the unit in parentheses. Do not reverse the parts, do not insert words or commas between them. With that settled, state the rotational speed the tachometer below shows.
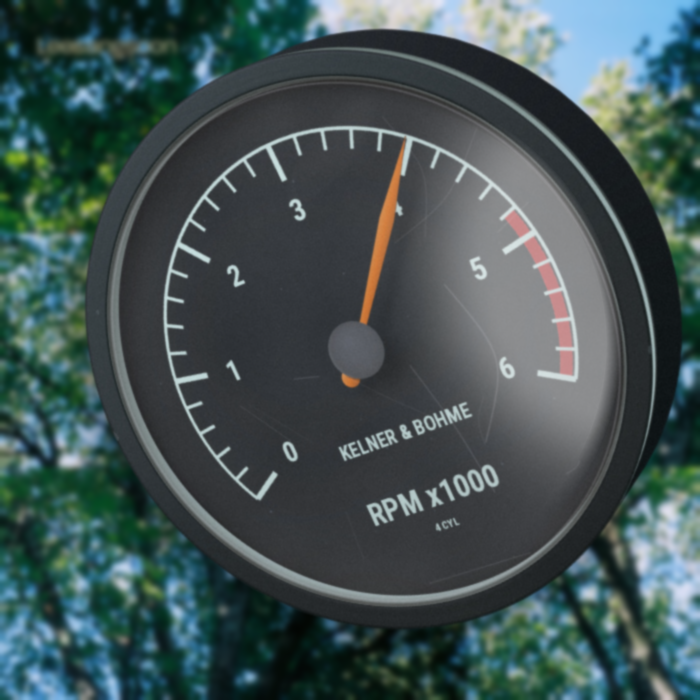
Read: 4000 (rpm)
